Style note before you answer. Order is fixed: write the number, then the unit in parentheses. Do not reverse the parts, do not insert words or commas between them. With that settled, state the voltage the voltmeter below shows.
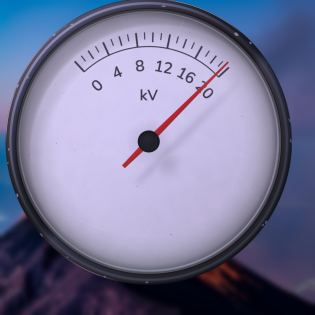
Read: 19.5 (kV)
